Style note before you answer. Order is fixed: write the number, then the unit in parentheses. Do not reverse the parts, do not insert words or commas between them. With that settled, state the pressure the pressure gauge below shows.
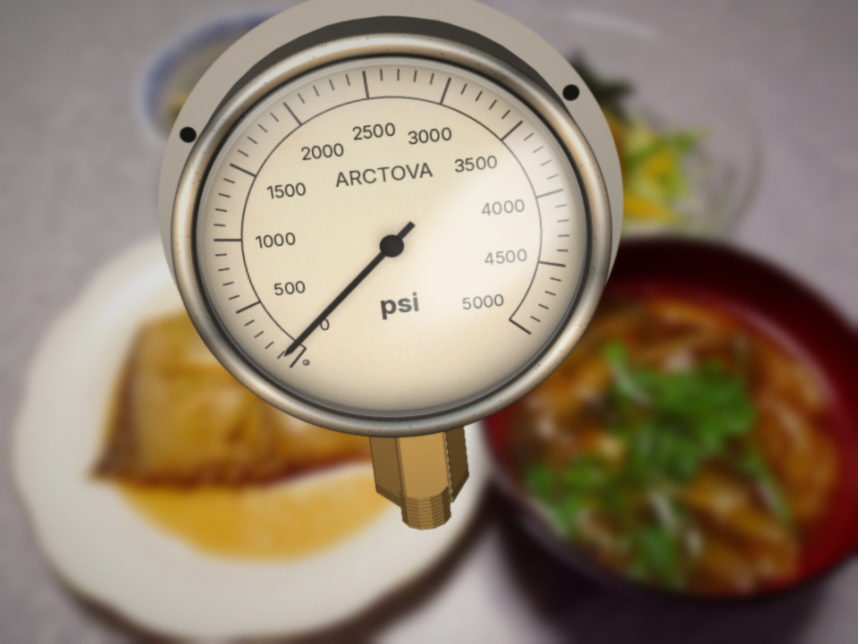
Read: 100 (psi)
